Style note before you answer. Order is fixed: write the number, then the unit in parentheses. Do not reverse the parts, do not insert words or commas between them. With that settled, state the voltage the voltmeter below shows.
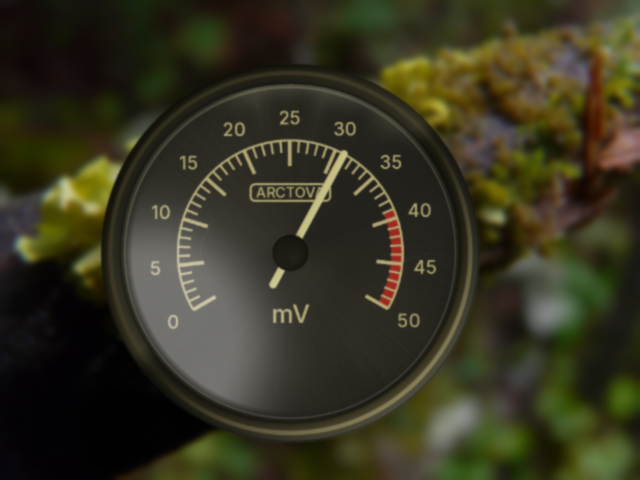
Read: 31 (mV)
